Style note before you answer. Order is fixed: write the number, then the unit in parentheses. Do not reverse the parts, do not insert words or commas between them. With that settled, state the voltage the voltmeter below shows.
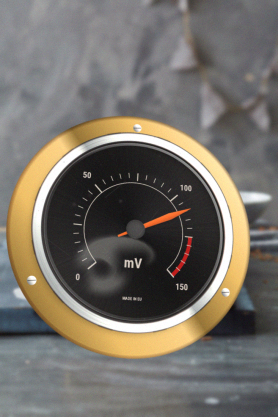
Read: 110 (mV)
